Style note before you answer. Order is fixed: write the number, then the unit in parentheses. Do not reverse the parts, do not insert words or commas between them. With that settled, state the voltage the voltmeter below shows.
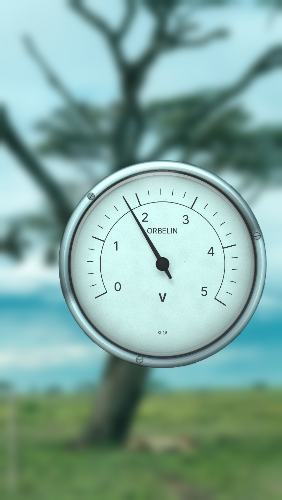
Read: 1.8 (V)
